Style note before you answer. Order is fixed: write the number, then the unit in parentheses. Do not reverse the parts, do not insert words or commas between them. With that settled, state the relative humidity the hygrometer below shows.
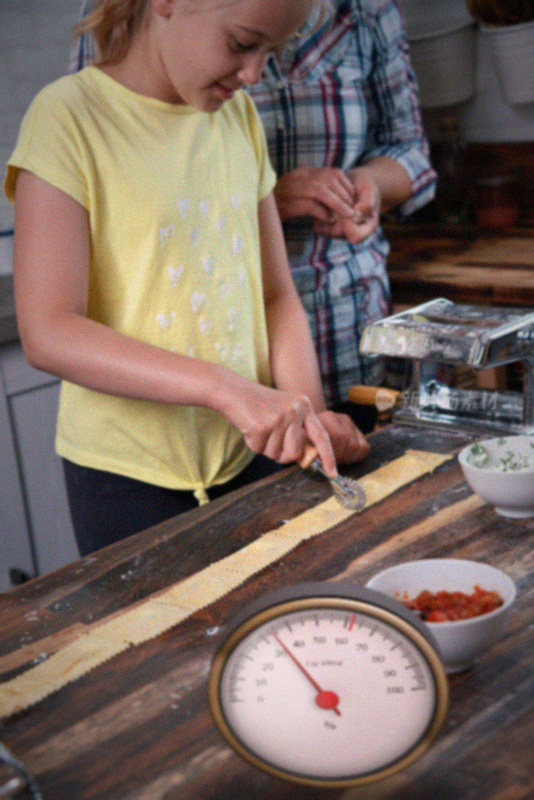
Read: 35 (%)
